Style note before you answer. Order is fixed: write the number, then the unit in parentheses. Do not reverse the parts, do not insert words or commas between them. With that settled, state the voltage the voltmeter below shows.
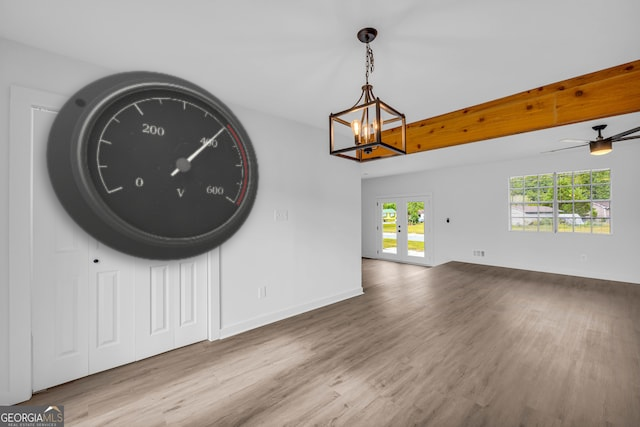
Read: 400 (V)
